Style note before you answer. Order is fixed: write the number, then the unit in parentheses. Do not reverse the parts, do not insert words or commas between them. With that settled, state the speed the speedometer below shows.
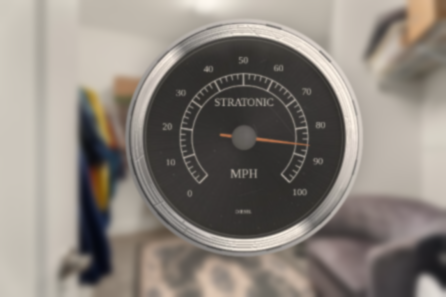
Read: 86 (mph)
